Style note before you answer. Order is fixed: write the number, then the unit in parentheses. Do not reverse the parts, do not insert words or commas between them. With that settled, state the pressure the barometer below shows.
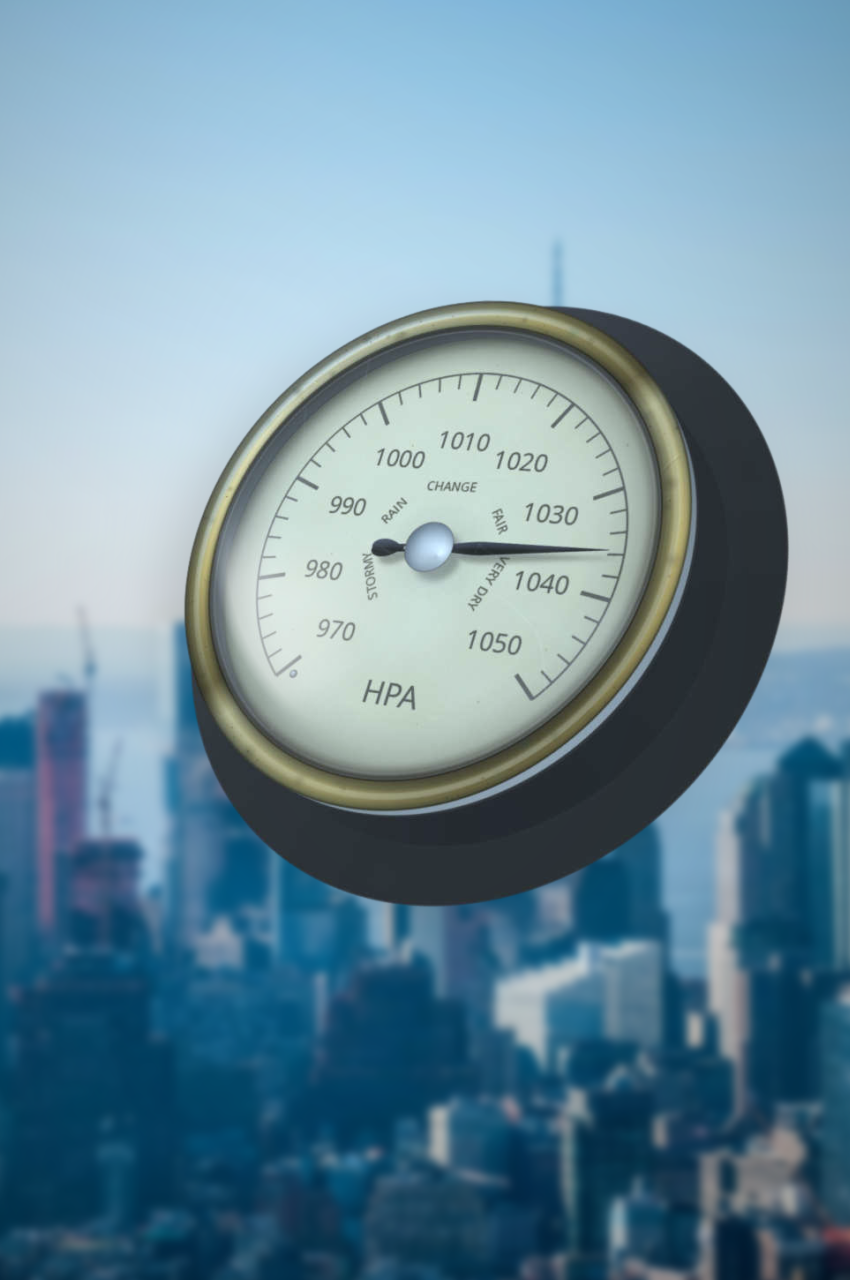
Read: 1036 (hPa)
